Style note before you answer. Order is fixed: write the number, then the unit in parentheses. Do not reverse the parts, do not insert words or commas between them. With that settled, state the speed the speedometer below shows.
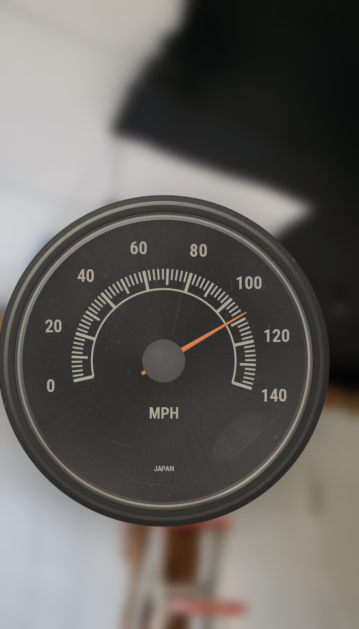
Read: 108 (mph)
